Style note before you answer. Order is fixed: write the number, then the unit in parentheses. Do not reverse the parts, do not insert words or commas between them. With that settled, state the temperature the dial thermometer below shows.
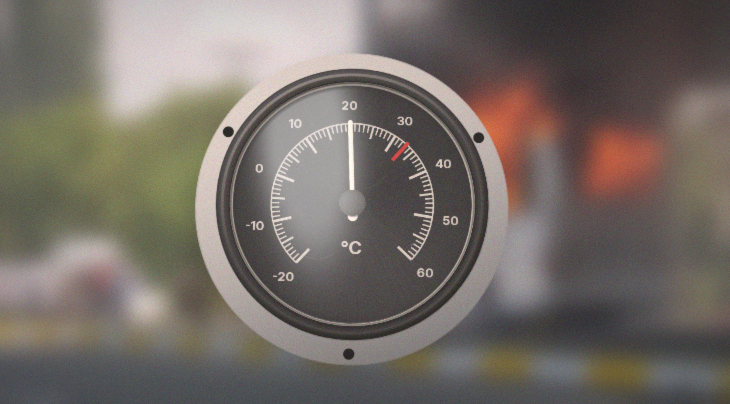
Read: 20 (°C)
